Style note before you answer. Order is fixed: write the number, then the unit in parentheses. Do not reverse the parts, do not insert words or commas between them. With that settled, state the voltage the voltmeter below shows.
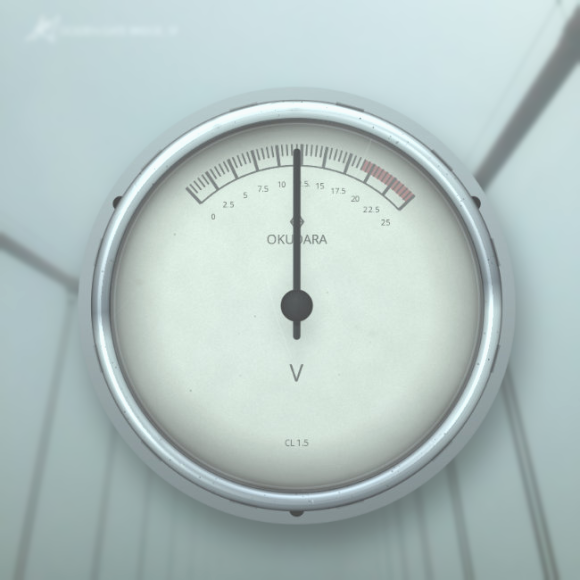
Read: 12 (V)
